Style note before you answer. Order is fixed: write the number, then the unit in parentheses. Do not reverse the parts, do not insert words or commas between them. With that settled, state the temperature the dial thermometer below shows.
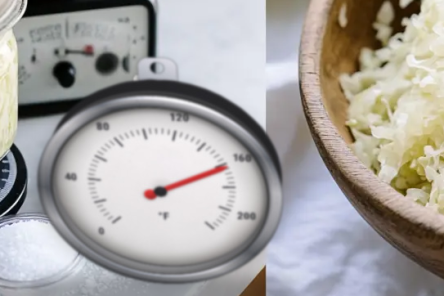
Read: 160 (°F)
